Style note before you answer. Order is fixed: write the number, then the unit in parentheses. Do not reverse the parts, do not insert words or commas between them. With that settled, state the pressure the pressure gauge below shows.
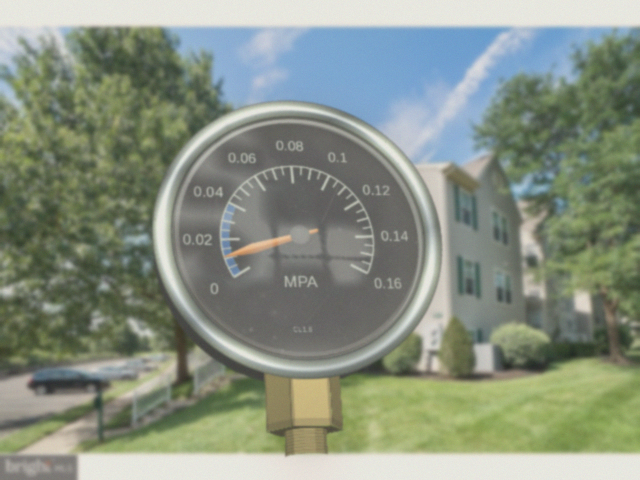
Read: 0.01 (MPa)
